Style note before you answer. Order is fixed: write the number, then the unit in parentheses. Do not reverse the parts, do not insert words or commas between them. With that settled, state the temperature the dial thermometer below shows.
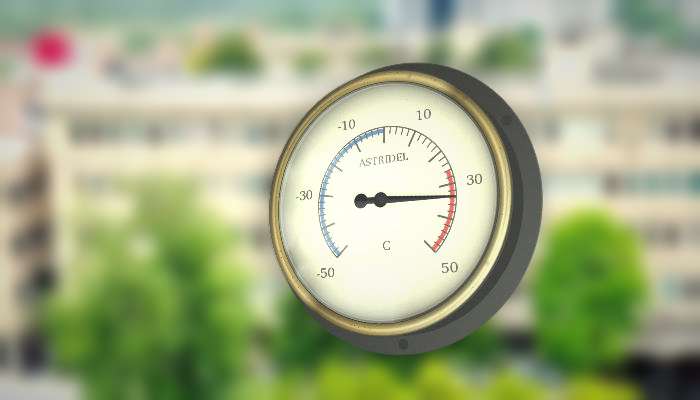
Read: 34 (°C)
